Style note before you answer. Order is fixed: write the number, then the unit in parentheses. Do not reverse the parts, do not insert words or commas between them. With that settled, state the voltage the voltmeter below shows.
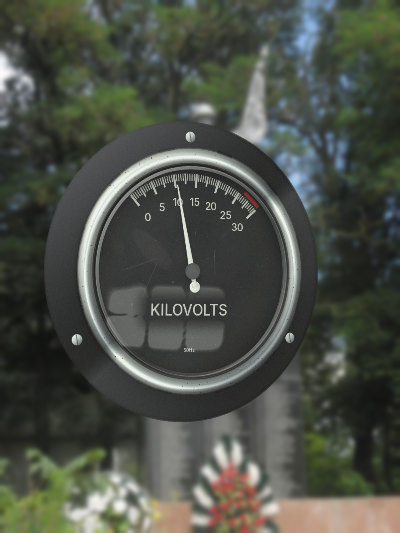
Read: 10 (kV)
